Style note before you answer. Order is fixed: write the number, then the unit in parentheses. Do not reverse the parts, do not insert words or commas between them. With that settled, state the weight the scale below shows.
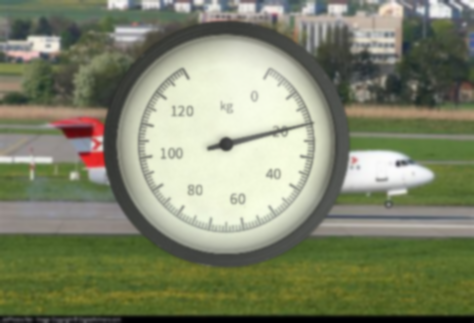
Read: 20 (kg)
